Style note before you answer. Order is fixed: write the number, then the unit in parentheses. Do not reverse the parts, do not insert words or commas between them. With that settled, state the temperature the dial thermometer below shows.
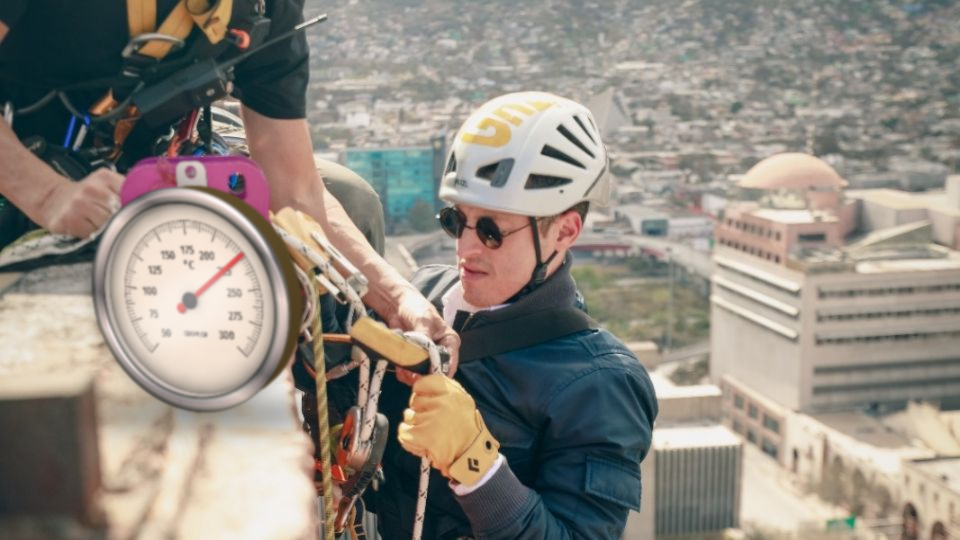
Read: 225 (°C)
